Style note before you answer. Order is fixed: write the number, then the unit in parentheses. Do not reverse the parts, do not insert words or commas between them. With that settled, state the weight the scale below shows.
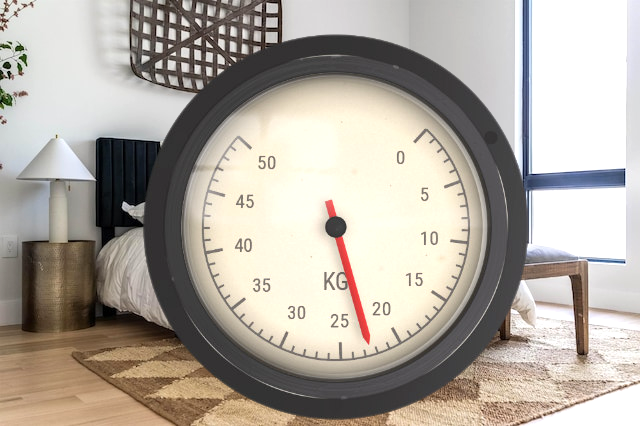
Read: 22.5 (kg)
